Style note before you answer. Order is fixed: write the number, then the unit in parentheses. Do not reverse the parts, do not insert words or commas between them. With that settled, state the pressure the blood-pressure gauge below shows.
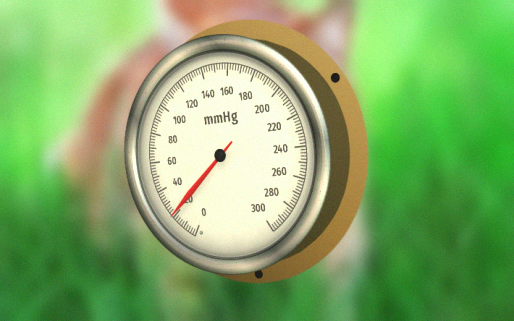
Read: 20 (mmHg)
